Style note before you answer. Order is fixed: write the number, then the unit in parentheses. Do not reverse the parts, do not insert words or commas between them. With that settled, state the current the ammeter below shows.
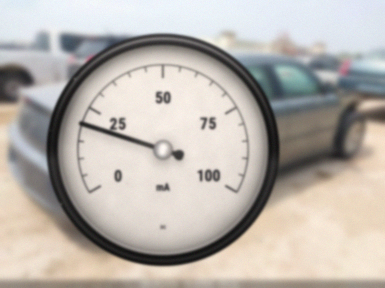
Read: 20 (mA)
